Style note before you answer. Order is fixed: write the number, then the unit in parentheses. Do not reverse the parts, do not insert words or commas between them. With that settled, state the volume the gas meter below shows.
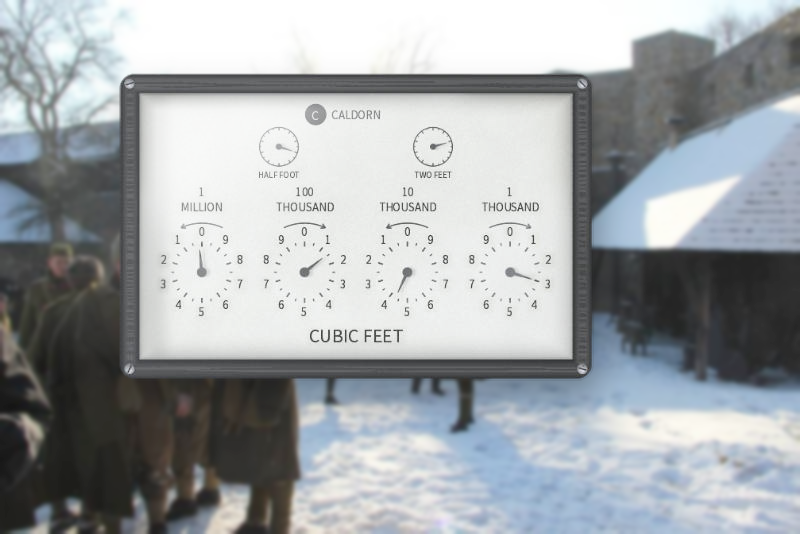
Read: 14300 (ft³)
